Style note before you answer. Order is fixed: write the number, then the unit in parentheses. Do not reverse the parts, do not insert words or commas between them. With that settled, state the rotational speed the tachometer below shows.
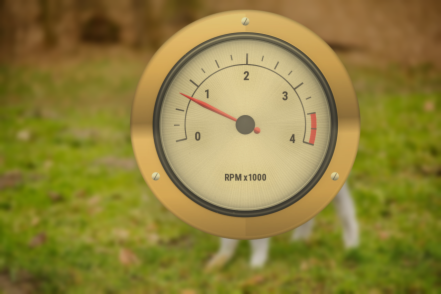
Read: 750 (rpm)
